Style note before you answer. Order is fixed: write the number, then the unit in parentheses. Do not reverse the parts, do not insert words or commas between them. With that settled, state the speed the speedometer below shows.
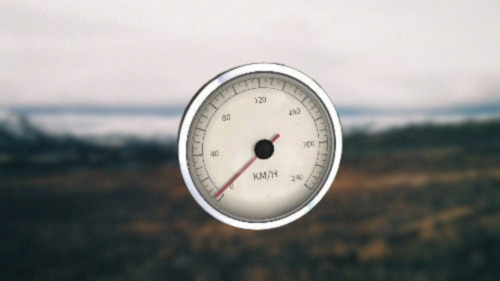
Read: 5 (km/h)
